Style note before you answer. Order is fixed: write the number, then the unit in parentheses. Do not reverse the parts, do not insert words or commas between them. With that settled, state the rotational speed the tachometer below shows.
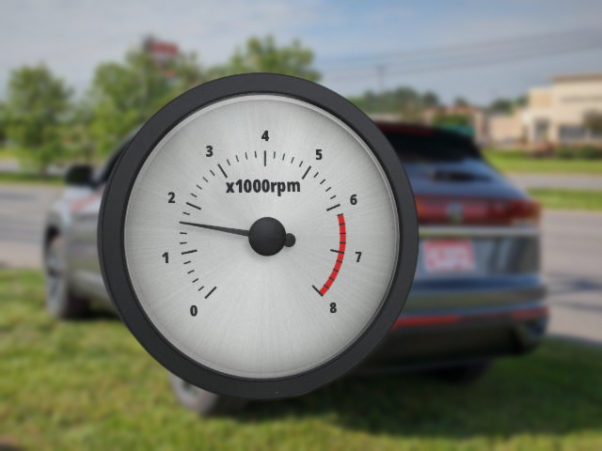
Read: 1600 (rpm)
